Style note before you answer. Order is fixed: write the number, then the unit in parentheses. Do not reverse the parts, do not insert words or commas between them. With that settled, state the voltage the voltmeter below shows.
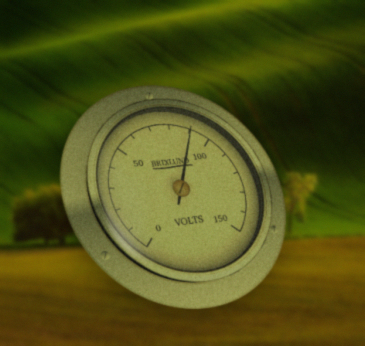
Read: 90 (V)
